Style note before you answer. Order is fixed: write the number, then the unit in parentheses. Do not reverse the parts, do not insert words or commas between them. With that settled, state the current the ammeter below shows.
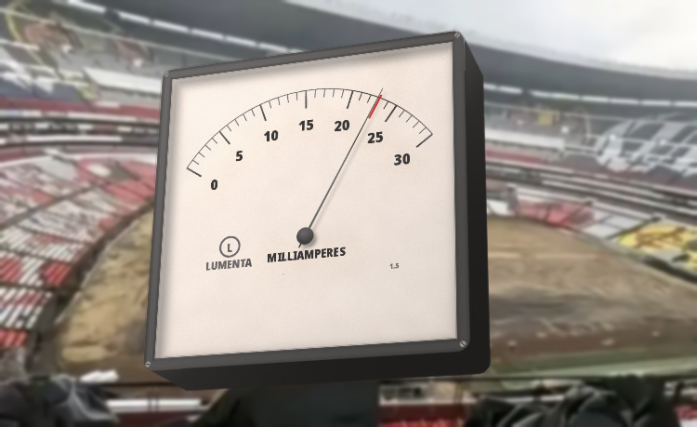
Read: 23 (mA)
